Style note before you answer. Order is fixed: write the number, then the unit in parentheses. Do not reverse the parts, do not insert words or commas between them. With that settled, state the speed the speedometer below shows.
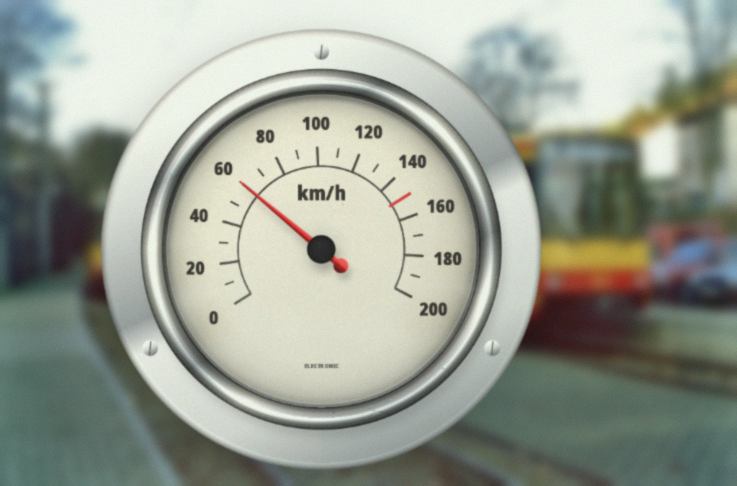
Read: 60 (km/h)
